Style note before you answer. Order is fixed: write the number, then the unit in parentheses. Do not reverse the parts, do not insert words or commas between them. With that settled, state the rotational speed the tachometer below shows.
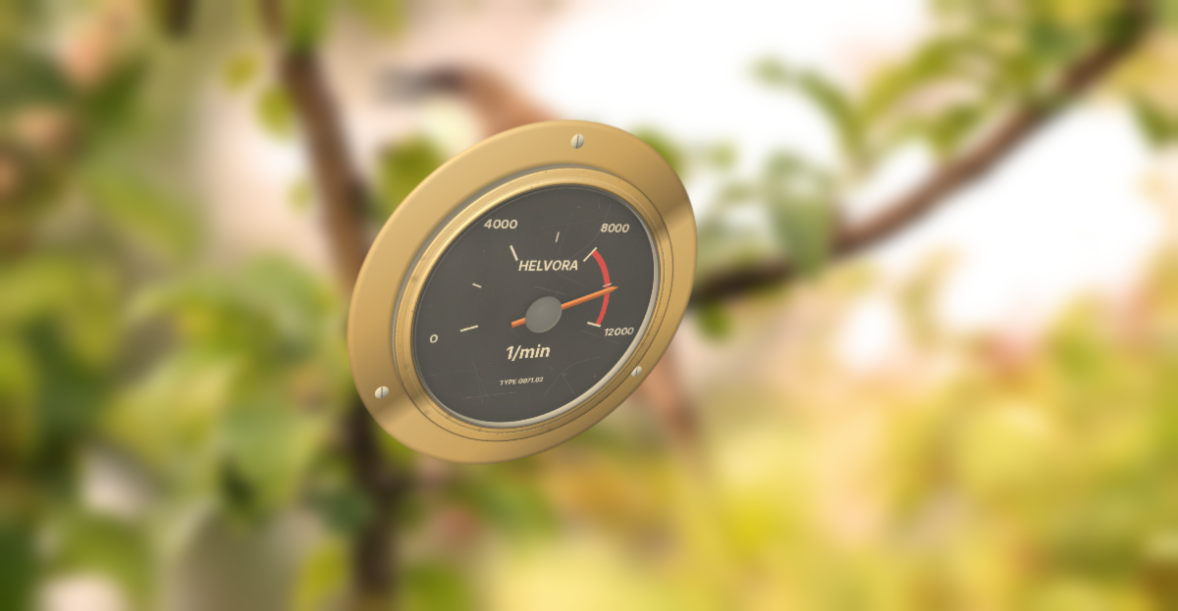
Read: 10000 (rpm)
